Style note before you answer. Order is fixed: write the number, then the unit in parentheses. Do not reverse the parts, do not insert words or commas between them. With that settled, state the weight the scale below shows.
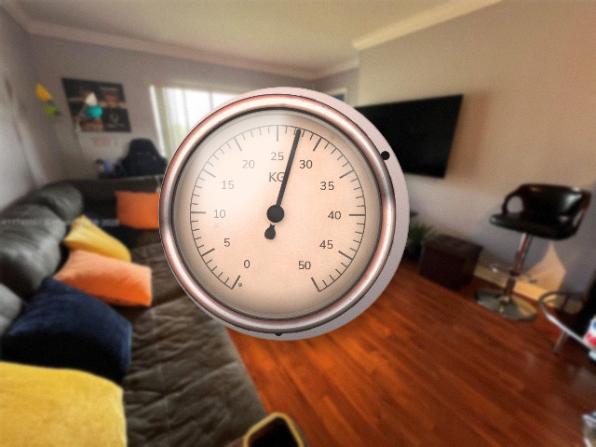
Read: 27.5 (kg)
